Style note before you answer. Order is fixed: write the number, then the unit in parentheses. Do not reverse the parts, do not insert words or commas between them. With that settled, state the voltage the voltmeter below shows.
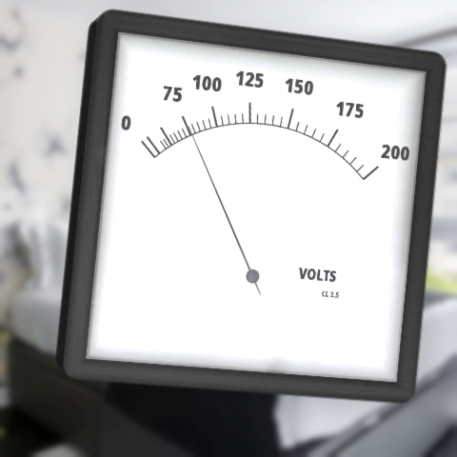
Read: 75 (V)
